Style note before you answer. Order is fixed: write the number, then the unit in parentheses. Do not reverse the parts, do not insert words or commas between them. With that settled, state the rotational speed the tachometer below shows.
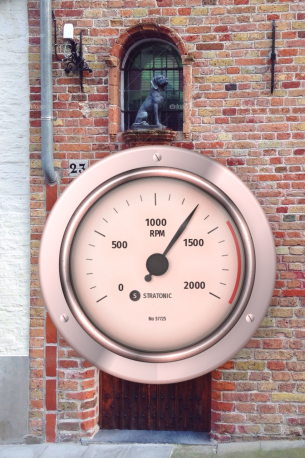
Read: 1300 (rpm)
